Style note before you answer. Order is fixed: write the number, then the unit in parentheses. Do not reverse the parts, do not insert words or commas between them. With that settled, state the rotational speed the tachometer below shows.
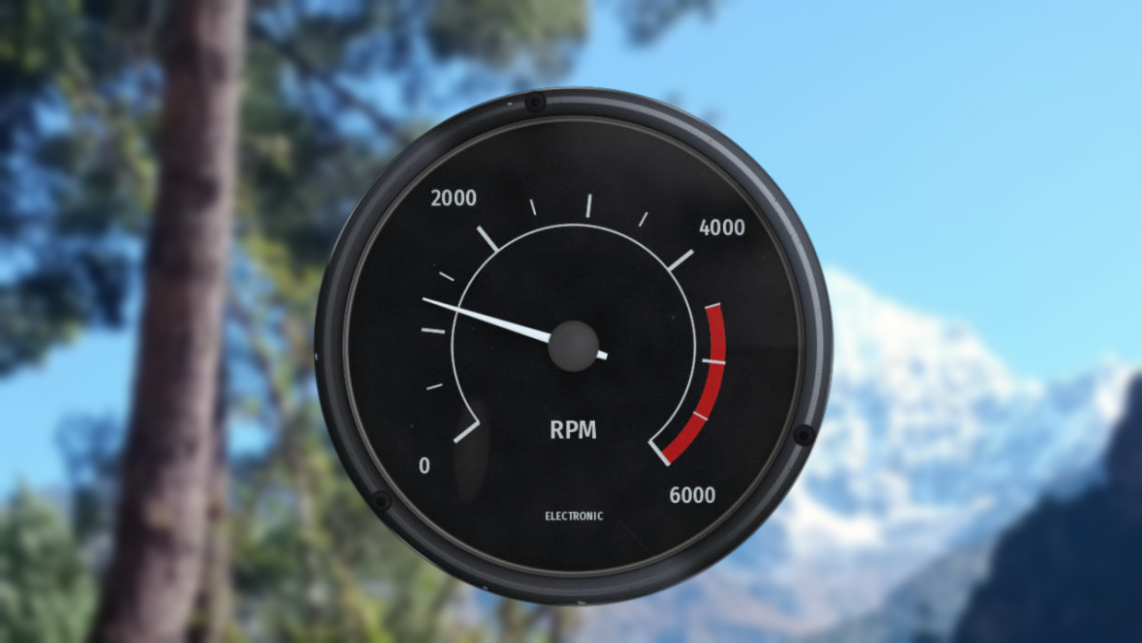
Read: 1250 (rpm)
